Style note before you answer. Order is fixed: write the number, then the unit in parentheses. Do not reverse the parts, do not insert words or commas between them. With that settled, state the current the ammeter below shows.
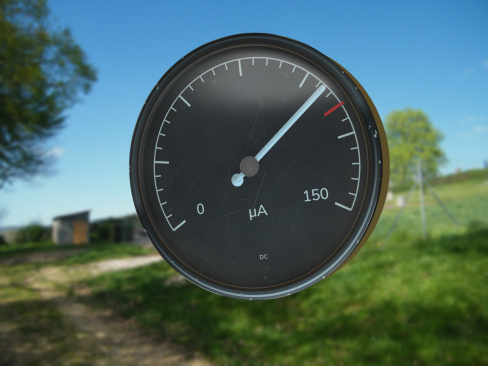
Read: 107.5 (µA)
